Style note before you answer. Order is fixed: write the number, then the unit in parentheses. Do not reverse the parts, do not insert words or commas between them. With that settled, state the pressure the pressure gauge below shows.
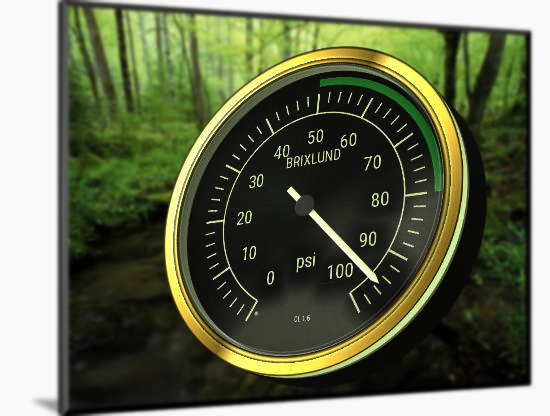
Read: 95 (psi)
